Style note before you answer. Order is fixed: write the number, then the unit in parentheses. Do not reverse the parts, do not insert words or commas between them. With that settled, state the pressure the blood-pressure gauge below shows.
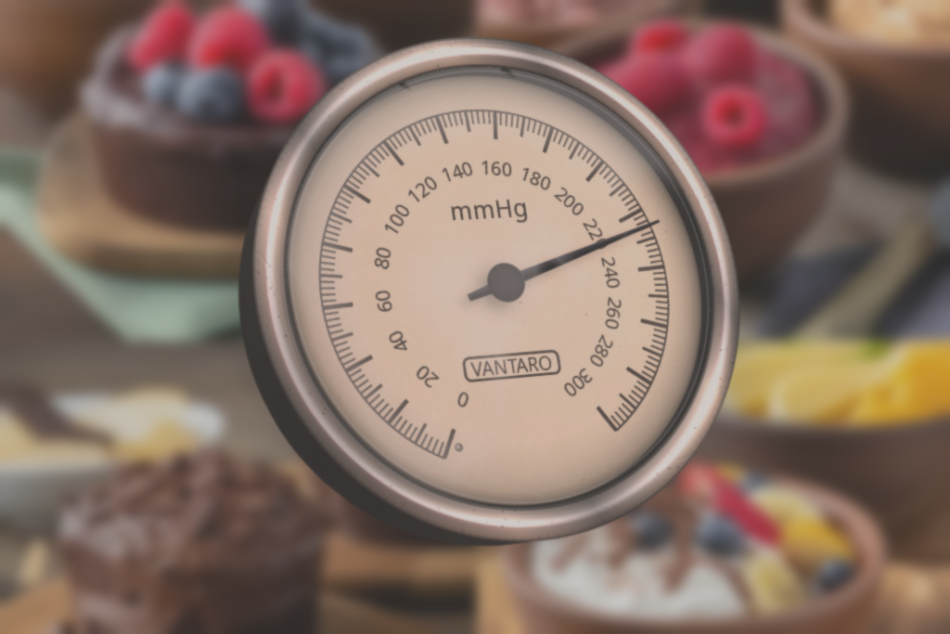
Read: 226 (mmHg)
